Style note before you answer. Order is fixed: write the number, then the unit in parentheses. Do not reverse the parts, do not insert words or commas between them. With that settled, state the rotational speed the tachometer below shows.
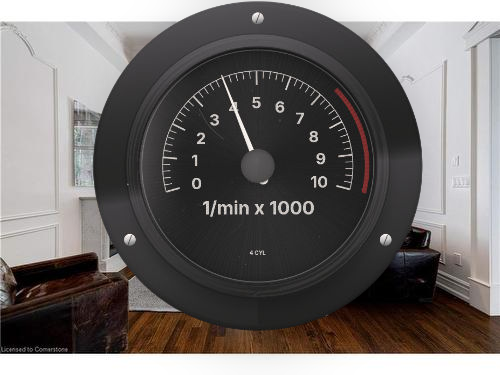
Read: 4000 (rpm)
